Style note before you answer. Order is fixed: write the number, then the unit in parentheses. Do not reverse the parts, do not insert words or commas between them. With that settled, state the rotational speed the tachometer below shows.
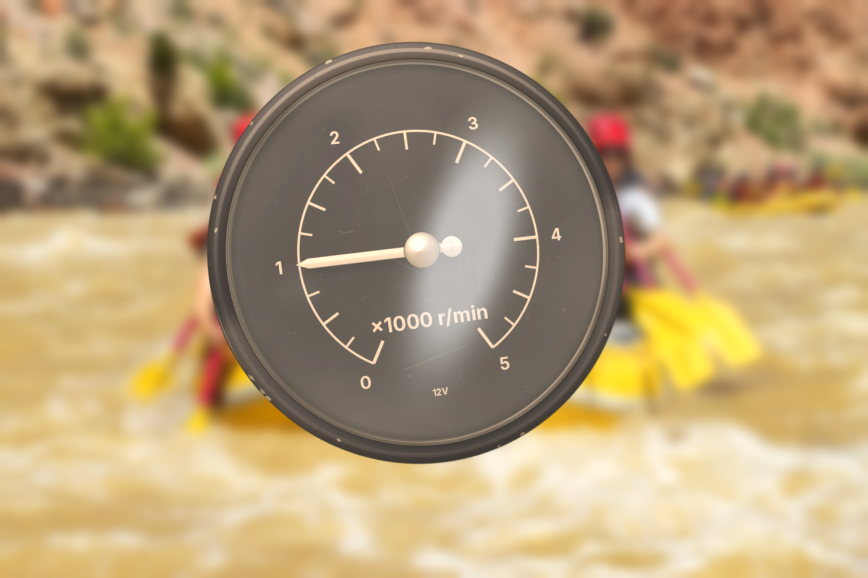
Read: 1000 (rpm)
